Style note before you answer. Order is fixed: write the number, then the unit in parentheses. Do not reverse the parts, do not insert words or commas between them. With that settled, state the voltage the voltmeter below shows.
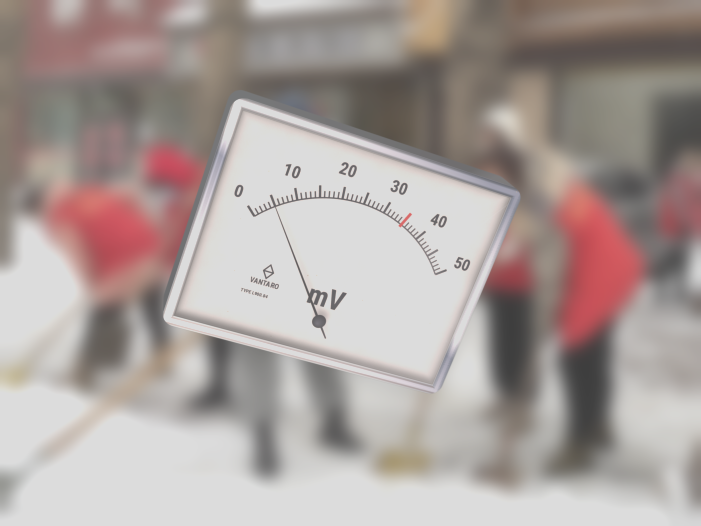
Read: 5 (mV)
